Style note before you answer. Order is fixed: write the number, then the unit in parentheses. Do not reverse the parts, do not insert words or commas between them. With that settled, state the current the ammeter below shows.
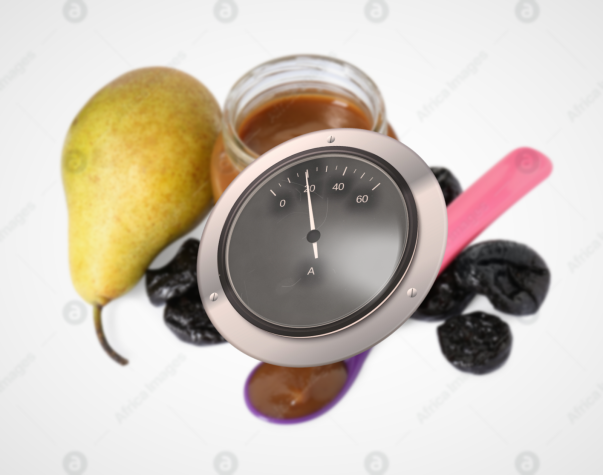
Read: 20 (A)
